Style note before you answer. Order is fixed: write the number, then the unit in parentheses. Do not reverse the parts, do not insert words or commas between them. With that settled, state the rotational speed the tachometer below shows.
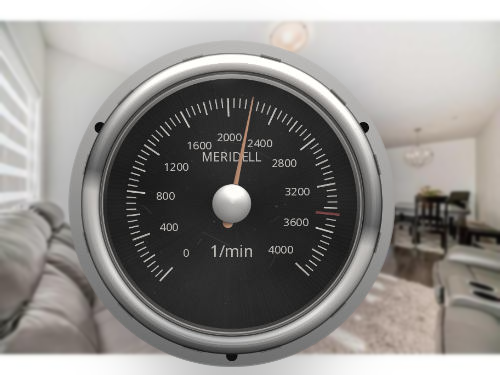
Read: 2200 (rpm)
